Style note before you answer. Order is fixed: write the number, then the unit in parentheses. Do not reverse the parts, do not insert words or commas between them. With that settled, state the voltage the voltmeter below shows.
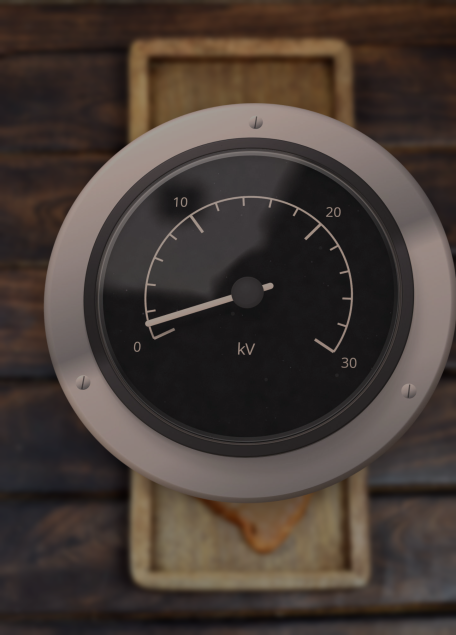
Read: 1 (kV)
